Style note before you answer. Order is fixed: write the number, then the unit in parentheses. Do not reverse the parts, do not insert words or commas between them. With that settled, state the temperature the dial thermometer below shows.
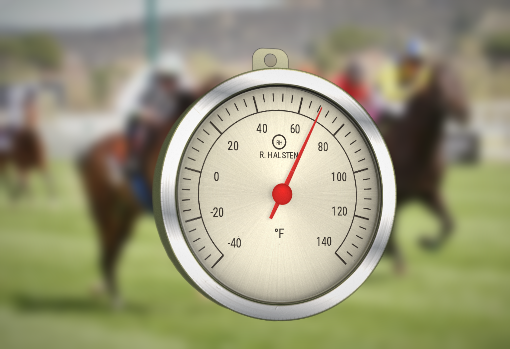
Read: 68 (°F)
